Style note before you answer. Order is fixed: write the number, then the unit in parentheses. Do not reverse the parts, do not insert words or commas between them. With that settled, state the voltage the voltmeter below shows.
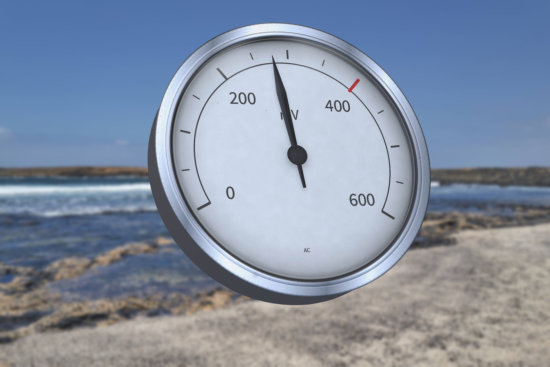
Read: 275 (mV)
